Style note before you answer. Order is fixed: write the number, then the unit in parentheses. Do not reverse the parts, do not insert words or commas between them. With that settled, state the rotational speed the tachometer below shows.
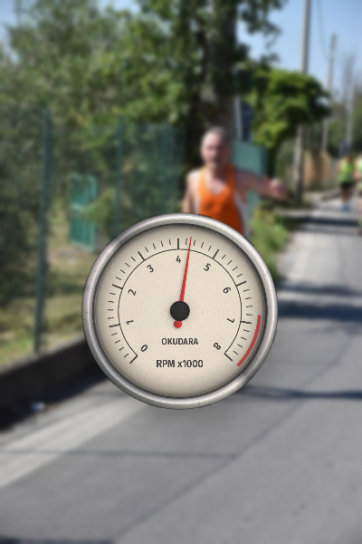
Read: 4300 (rpm)
